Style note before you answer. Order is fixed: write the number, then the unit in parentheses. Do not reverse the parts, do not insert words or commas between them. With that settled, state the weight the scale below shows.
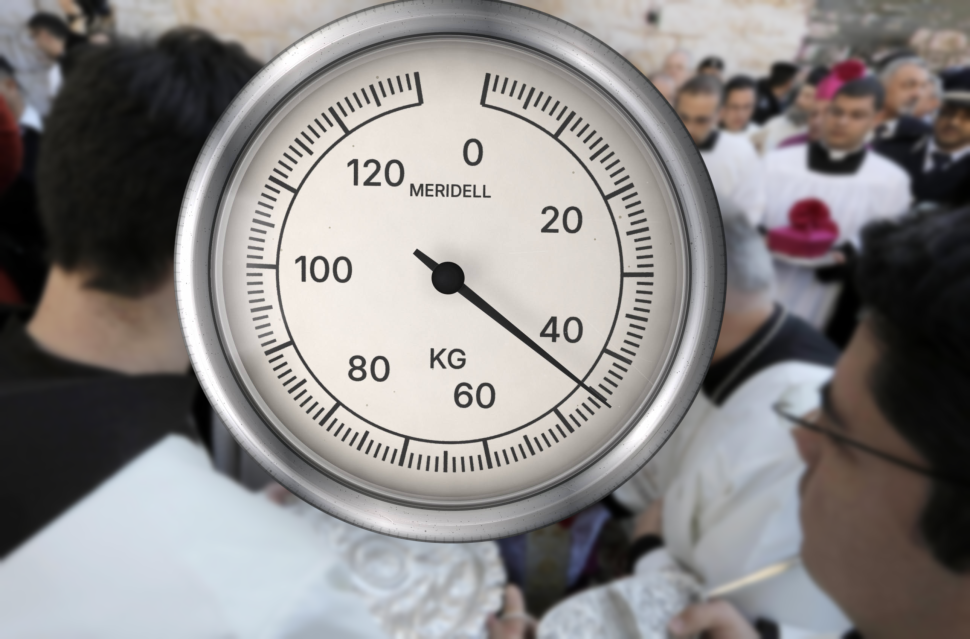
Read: 45 (kg)
